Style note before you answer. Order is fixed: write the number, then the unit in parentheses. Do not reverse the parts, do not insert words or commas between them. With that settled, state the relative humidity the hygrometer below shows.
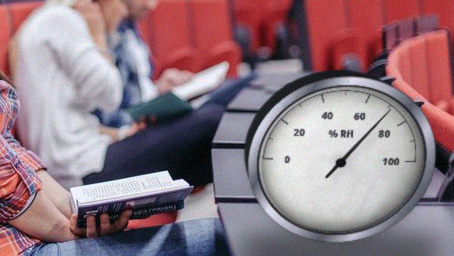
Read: 70 (%)
